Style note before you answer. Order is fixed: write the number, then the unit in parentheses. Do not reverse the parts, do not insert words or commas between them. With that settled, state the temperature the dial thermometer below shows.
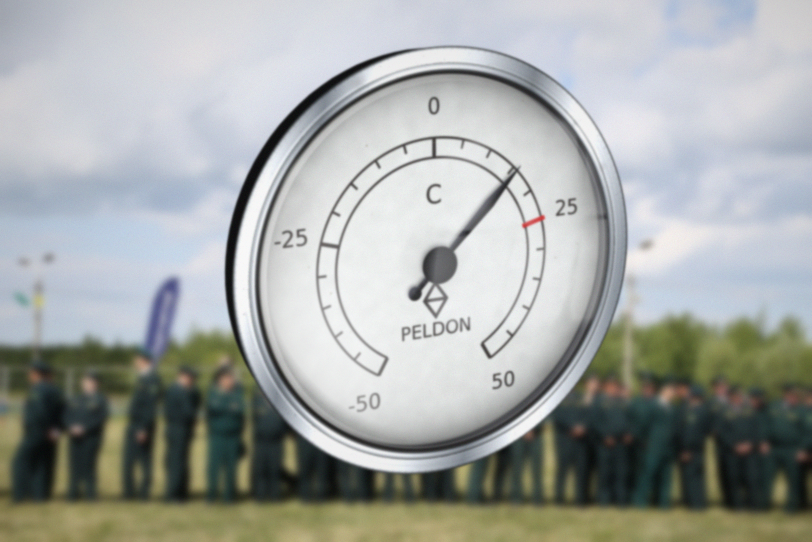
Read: 15 (°C)
